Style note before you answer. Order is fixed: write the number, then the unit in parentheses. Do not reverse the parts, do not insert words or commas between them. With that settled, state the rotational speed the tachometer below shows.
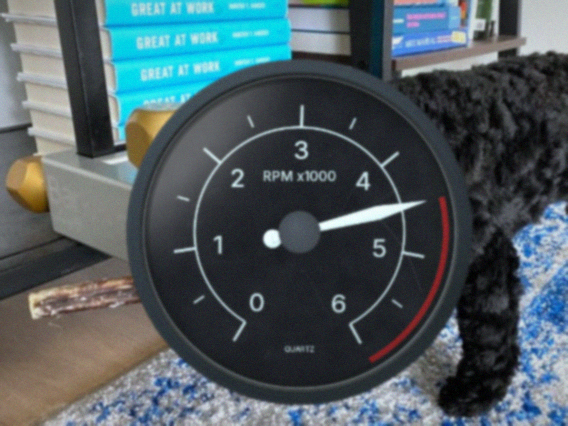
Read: 4500 (rpm)
